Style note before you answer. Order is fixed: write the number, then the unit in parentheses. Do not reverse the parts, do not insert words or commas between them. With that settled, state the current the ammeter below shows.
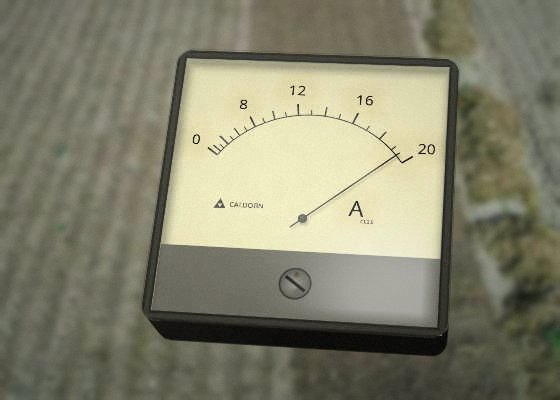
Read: 19.5 (A)
